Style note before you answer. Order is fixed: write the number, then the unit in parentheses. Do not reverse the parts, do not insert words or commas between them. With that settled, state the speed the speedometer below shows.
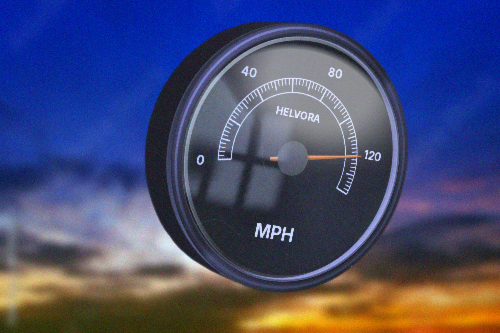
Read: 120 (mph)
